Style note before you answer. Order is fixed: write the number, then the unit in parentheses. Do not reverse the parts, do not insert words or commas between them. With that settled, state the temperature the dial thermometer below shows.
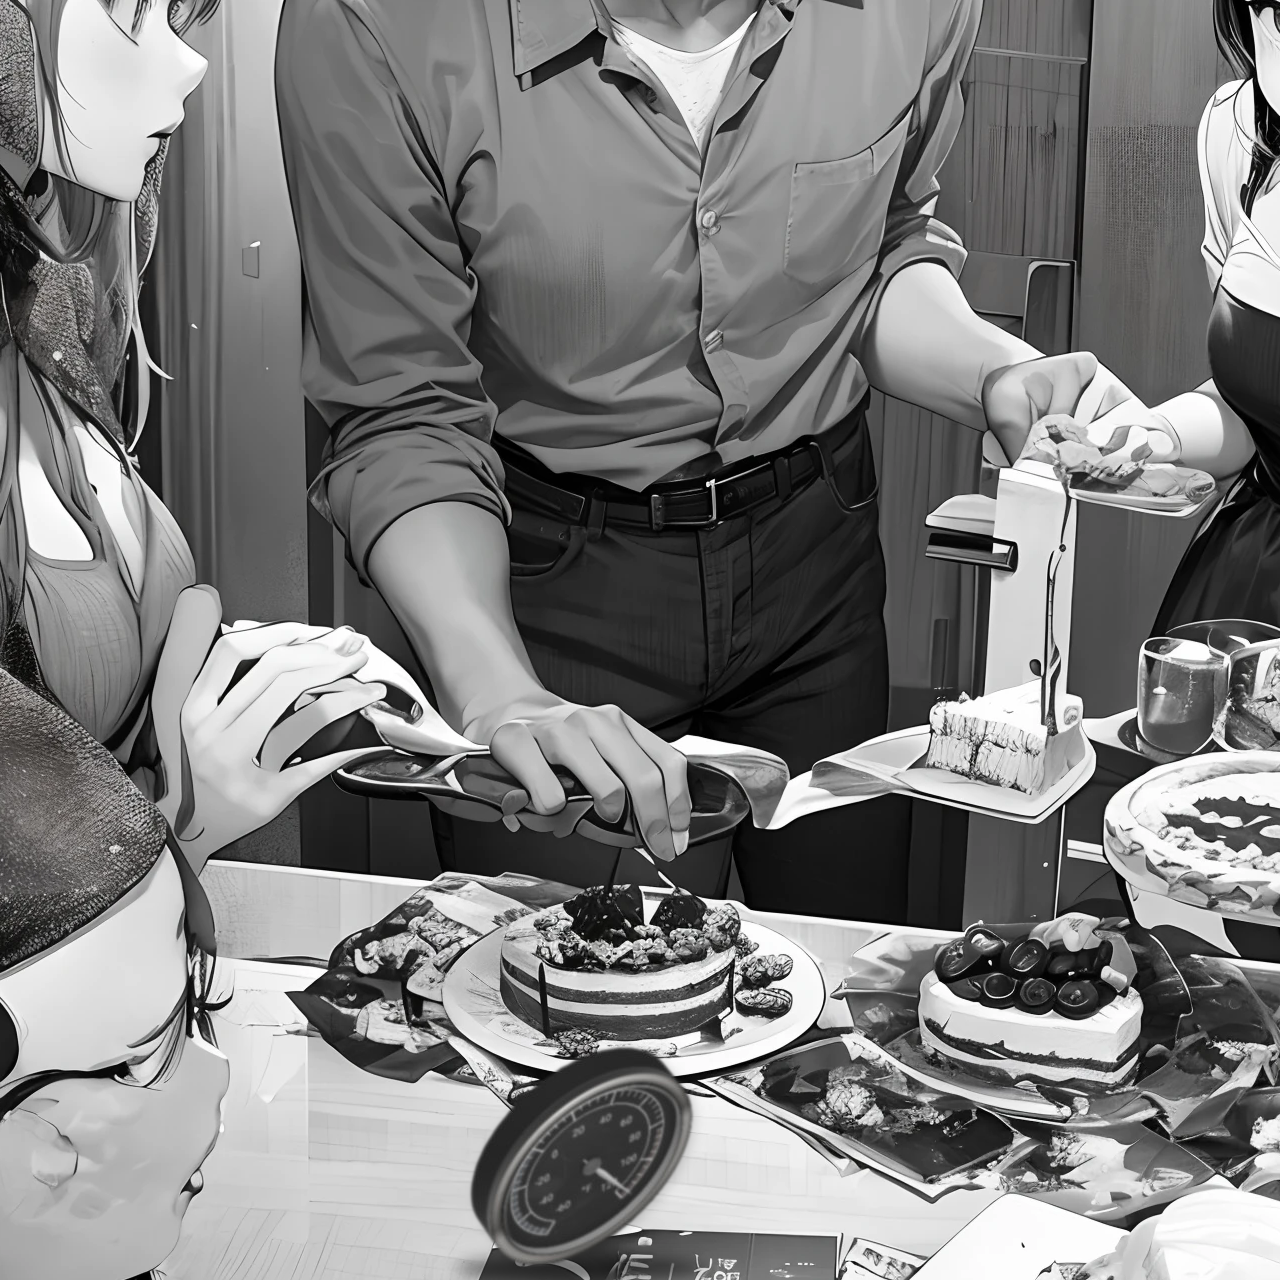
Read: 116 (°F)
